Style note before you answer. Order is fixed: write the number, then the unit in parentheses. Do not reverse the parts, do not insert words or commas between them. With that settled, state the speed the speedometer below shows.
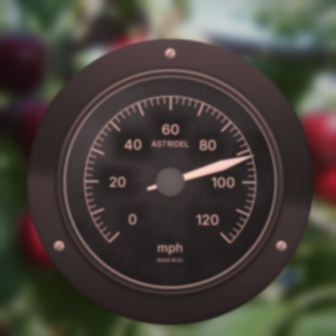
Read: 92 (mph)
